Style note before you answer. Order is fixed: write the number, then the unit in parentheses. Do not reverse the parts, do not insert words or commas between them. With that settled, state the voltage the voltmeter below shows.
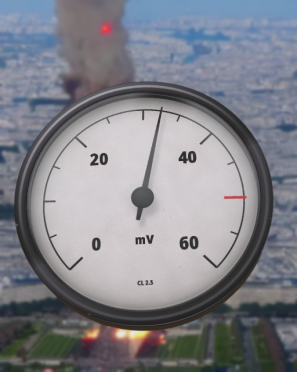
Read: 32.5 (mV)
